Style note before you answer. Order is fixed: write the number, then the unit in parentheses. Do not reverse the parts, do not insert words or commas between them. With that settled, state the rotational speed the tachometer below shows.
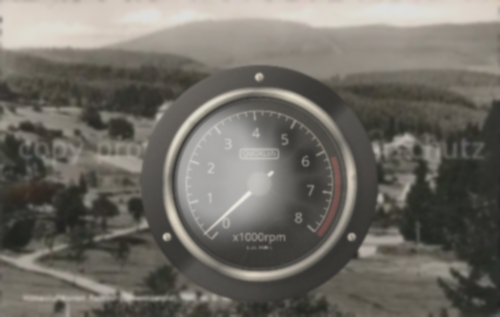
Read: 200 (rpm)
